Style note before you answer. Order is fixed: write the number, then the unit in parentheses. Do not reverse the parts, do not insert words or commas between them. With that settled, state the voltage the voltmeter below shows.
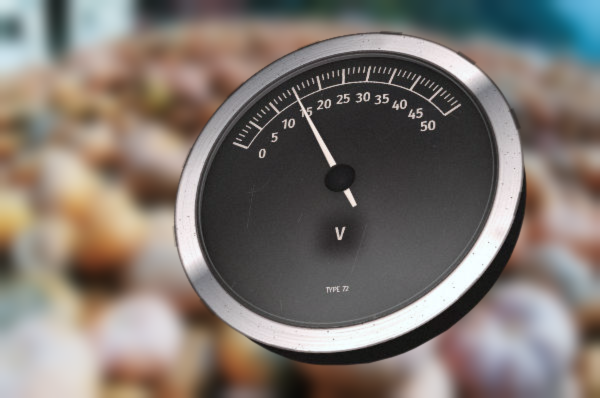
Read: 15 (V)
